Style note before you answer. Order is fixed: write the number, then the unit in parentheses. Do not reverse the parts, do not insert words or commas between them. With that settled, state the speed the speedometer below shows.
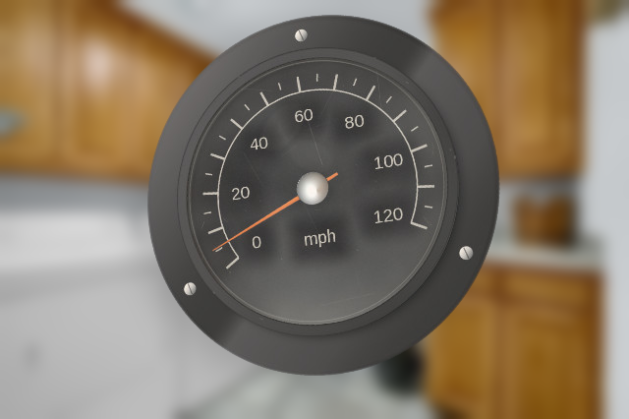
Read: 5 (mph)
